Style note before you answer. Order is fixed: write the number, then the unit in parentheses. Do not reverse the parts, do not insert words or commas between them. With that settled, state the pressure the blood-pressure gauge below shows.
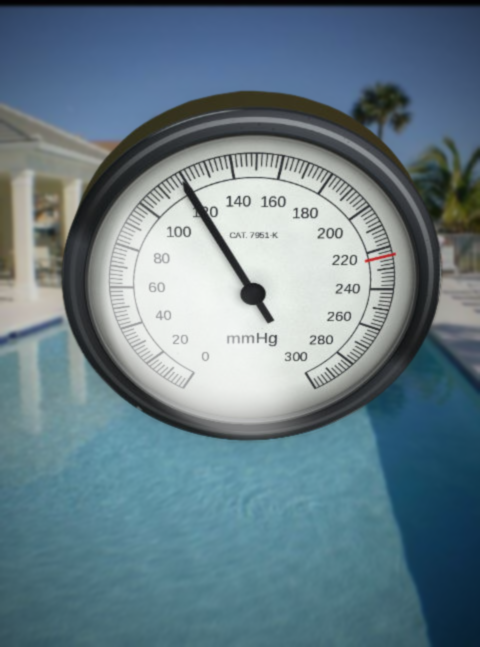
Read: 120 (mmHg)
